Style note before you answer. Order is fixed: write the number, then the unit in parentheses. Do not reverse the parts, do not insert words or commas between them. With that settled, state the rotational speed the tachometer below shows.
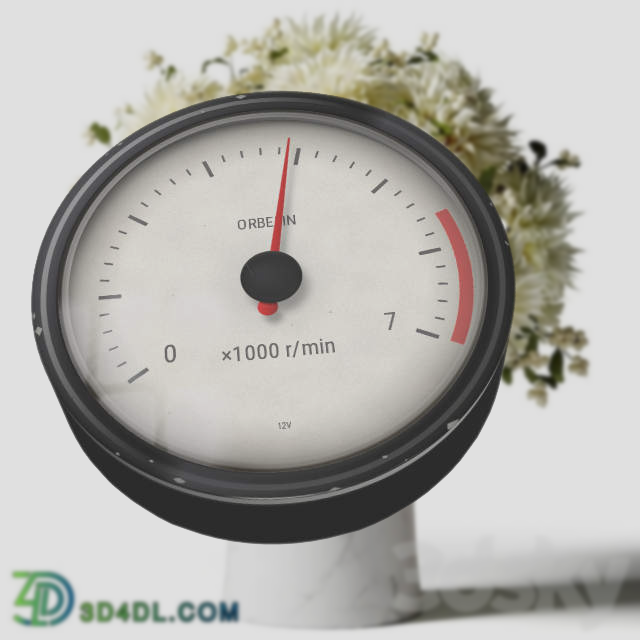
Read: 3900 (rpm)
